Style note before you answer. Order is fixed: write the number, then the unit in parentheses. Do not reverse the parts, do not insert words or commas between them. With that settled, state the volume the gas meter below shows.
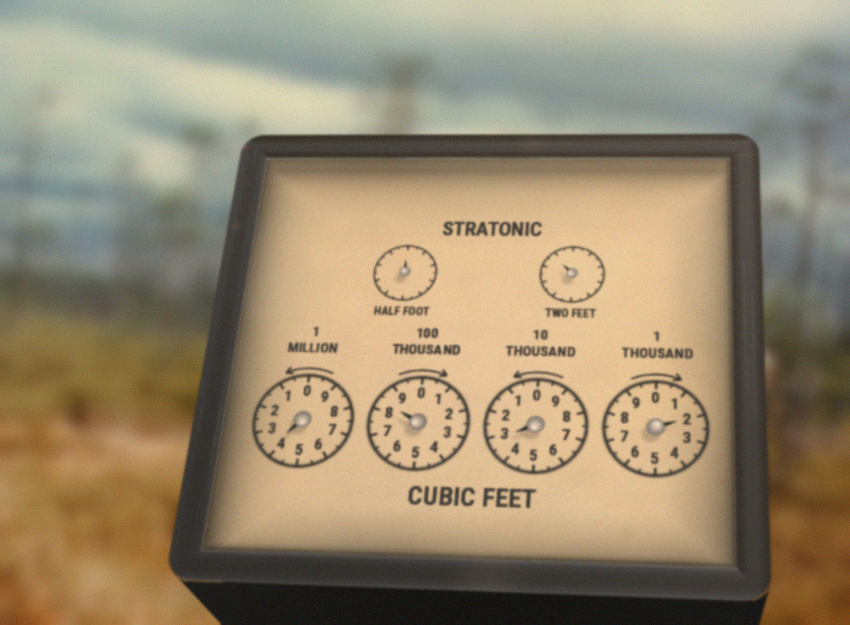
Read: 383200 (ft³)
